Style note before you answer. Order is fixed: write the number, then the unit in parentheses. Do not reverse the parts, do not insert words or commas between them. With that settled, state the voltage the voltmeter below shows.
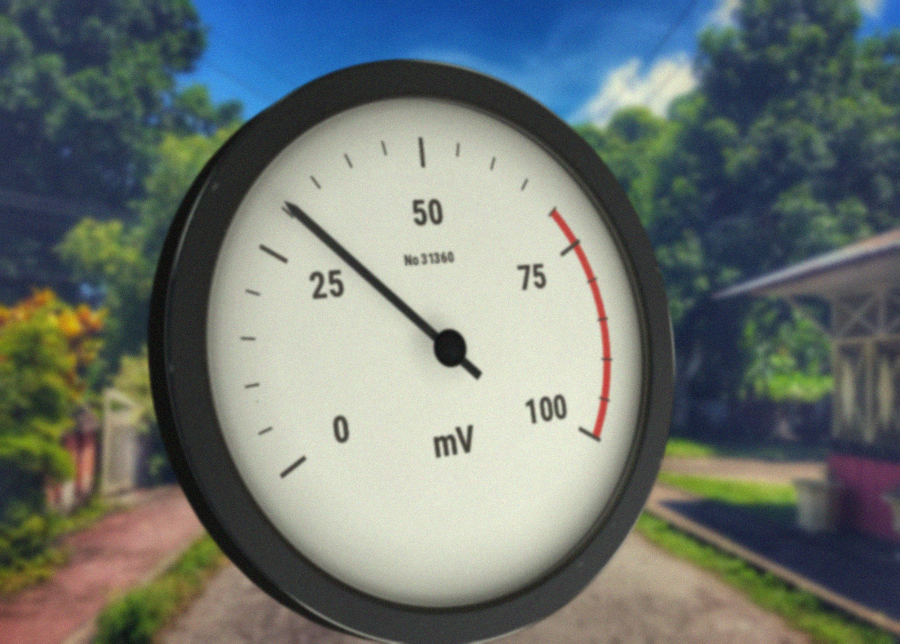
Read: 30 (mV)
